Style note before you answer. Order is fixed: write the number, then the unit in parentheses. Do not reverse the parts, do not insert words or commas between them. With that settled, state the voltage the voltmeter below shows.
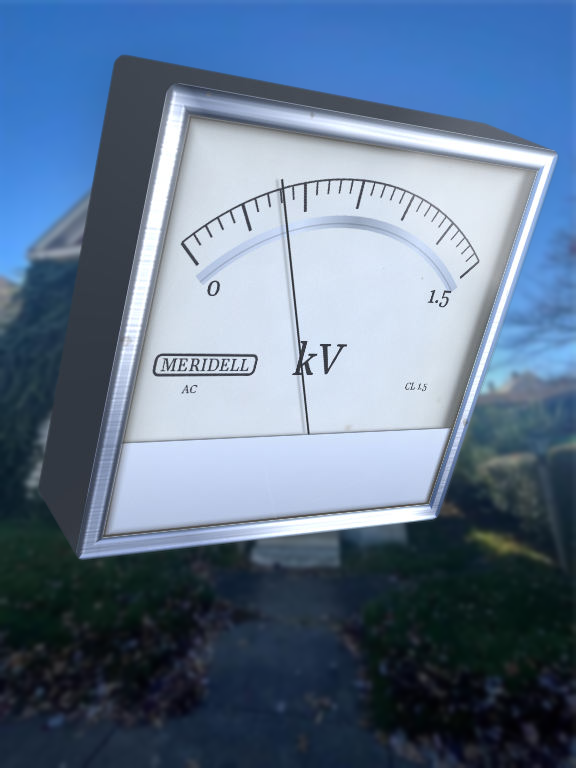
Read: 0.4 (kV)
